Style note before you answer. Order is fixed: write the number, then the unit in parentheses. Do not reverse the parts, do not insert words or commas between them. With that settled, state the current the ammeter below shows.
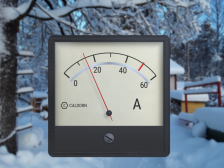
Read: 15 (A)
